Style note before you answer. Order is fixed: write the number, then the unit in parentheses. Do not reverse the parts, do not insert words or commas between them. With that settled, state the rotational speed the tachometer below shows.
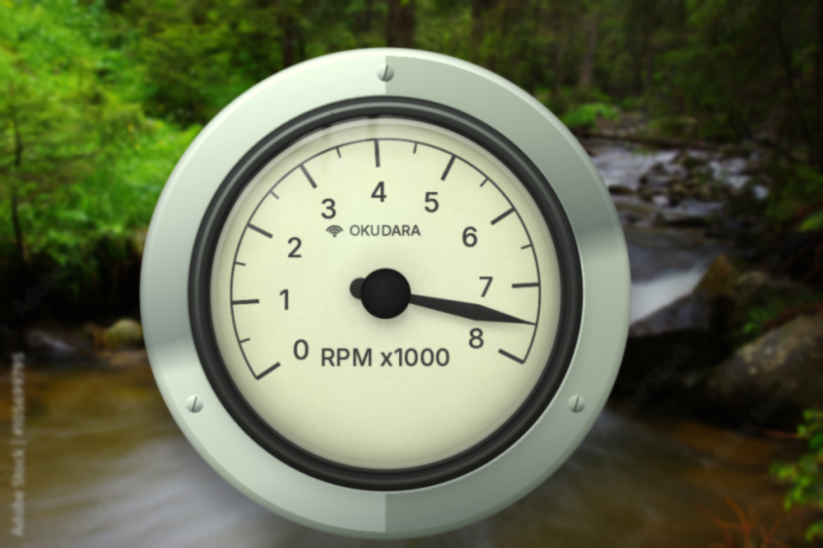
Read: 7500 (rpm)
